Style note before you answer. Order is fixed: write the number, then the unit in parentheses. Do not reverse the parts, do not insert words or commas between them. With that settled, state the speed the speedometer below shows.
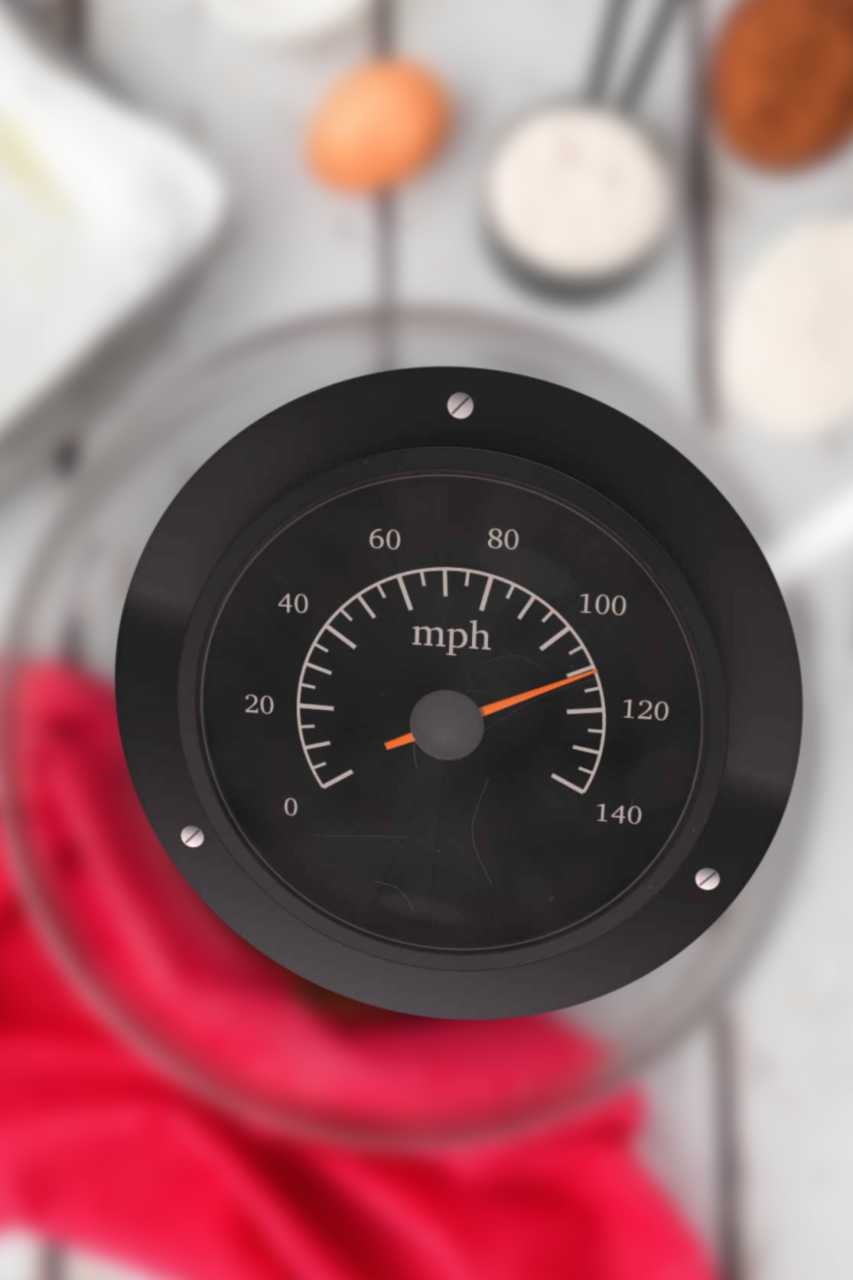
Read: 110 (mph)
